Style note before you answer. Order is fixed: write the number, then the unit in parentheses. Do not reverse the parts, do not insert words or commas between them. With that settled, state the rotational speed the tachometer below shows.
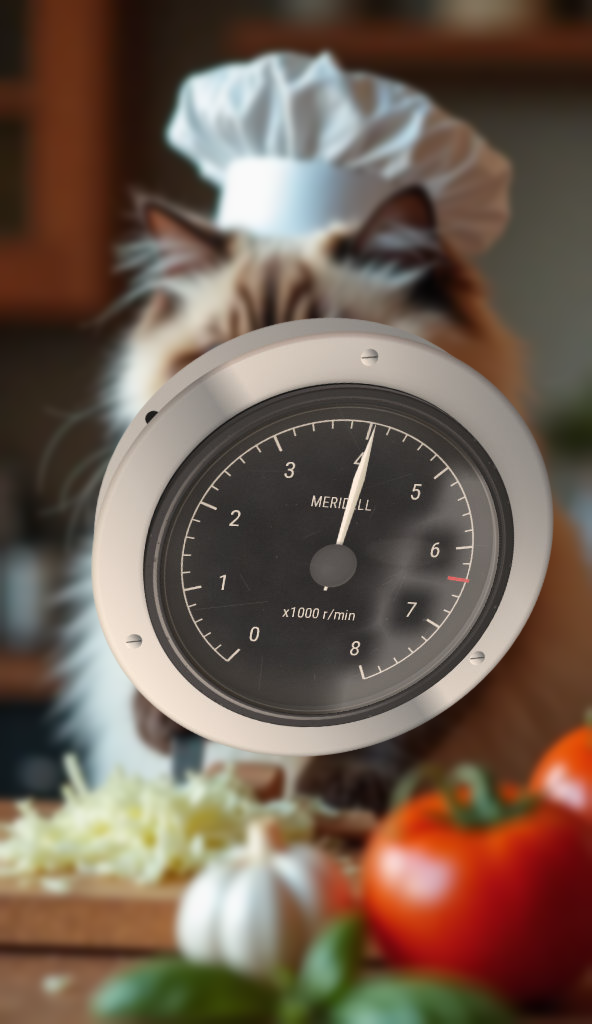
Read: 4000 (rpm)
